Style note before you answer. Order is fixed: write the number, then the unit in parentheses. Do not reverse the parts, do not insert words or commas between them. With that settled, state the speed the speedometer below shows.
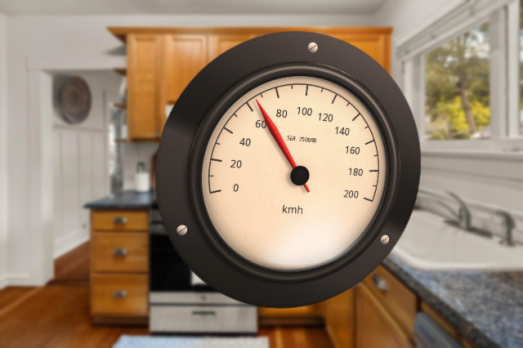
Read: 65 (km/h)
